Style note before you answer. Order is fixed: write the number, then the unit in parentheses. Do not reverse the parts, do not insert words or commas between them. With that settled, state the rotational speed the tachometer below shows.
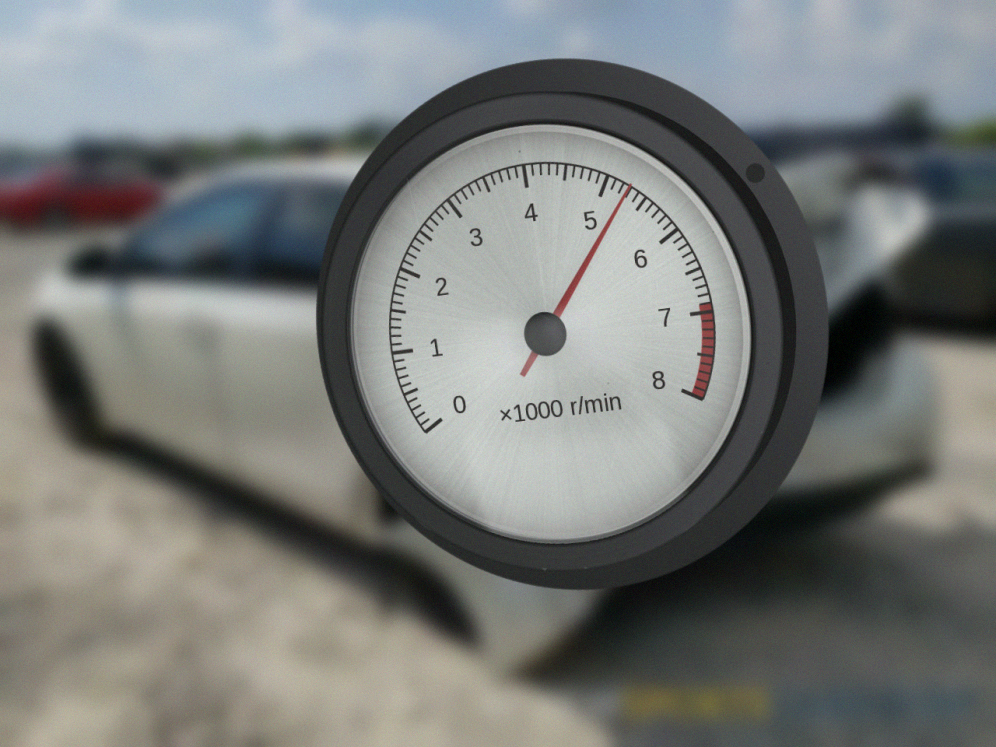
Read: 5300 (rpm)
